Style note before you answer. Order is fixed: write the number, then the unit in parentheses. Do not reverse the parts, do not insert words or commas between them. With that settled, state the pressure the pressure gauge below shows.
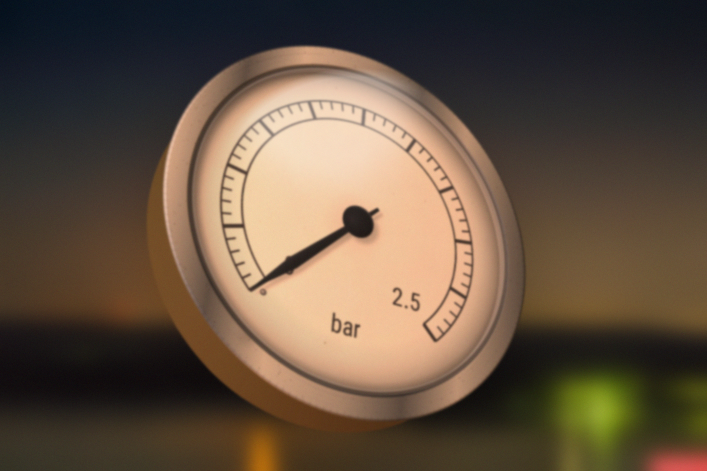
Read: 0 (bar)
